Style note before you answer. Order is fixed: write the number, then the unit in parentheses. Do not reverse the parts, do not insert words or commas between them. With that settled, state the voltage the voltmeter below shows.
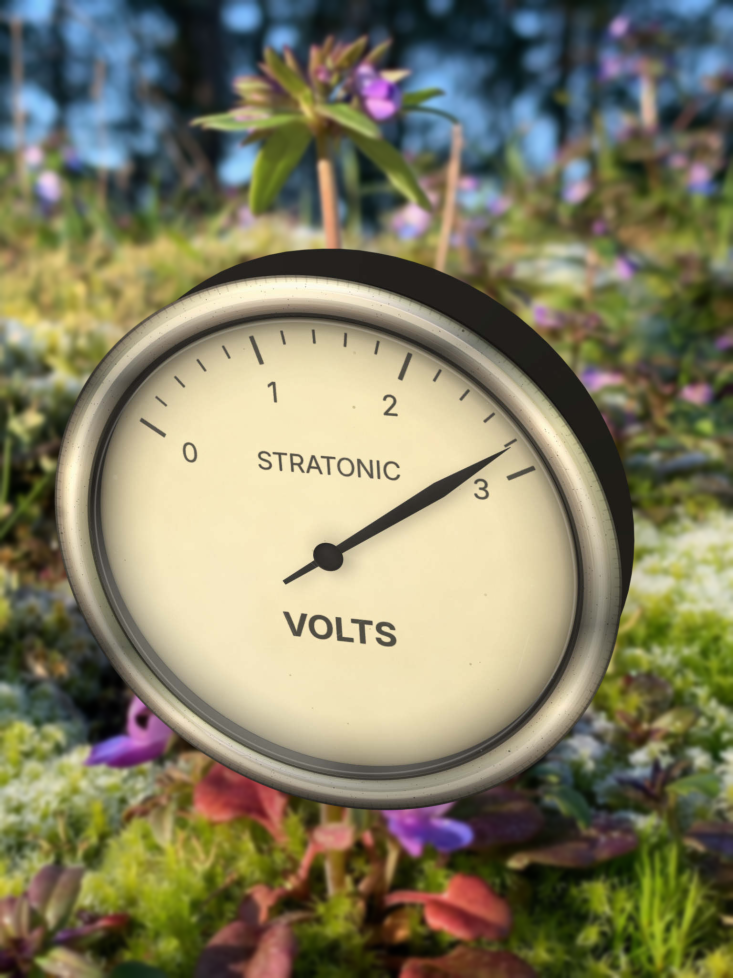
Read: 2.8 (V)
